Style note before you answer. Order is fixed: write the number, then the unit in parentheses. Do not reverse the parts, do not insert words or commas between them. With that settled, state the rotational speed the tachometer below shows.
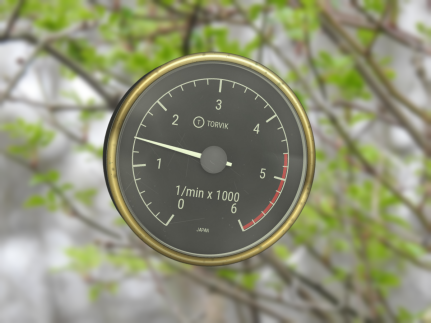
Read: 1400 (rpm)
